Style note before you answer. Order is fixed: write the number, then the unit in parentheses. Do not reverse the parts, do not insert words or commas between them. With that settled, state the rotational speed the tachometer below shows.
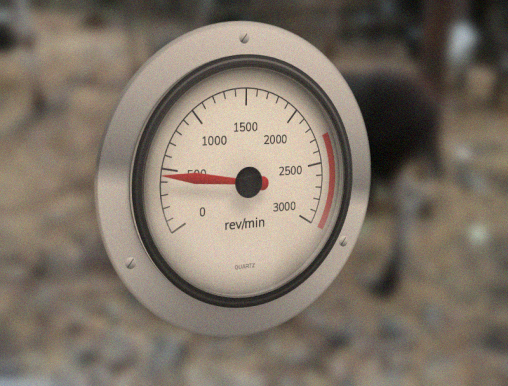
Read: 450 (rpm)
